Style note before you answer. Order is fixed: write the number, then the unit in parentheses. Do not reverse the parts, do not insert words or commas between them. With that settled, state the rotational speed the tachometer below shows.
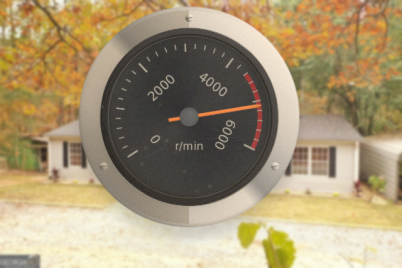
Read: 5100 (rpm)
